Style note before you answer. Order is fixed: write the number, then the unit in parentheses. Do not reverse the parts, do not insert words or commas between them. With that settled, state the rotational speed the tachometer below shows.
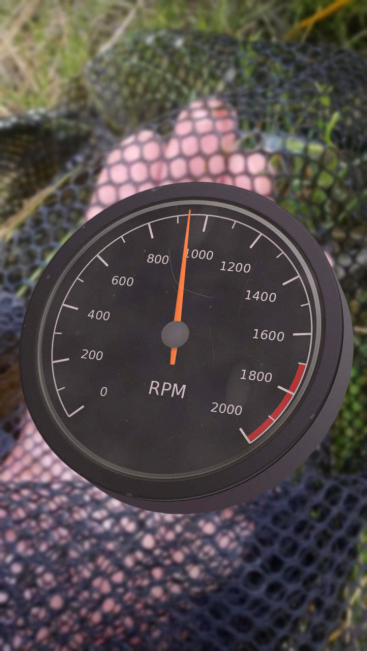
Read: 950 (rpm)
